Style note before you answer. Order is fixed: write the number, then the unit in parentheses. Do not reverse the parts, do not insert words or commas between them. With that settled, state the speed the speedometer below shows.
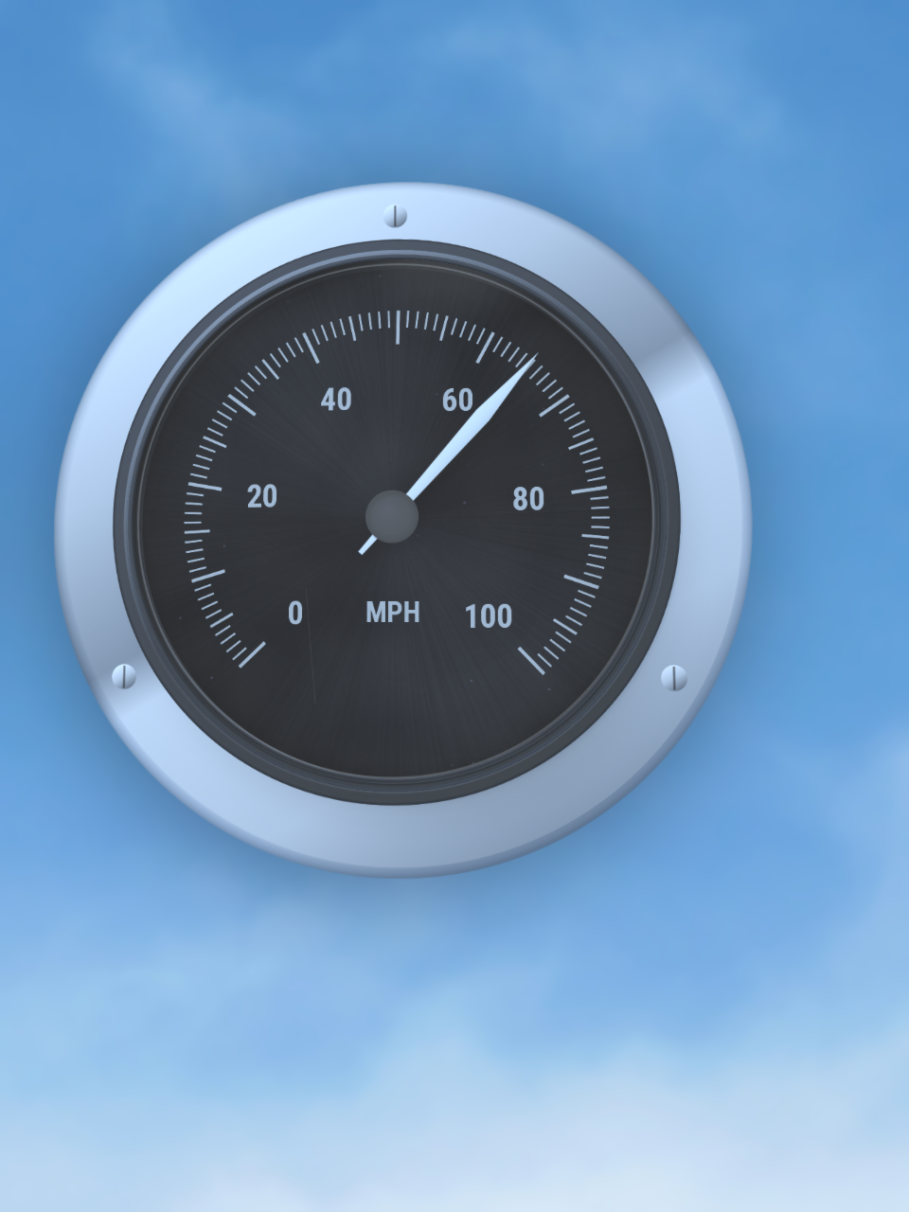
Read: 65 (mph)
